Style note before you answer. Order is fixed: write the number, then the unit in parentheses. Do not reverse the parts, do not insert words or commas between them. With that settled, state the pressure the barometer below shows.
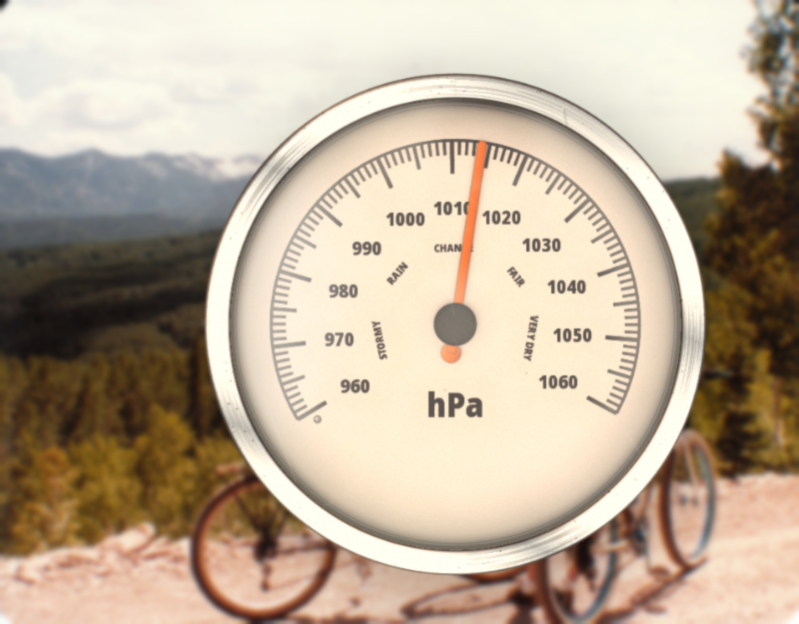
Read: 1014 (hPa)
